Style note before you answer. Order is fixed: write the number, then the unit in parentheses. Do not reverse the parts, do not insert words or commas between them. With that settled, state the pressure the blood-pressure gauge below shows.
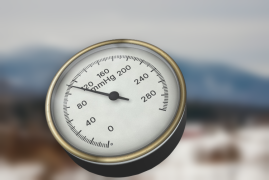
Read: 110 (mmHg)
